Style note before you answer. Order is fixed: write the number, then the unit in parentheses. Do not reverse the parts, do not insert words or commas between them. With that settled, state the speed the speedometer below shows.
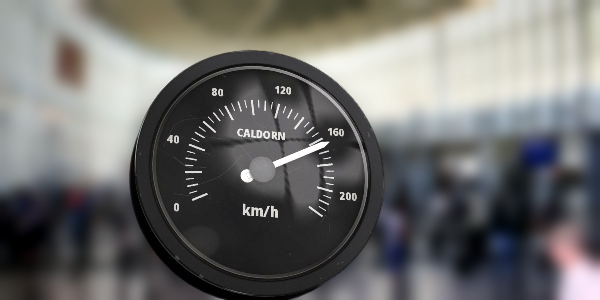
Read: 165 (km/h)
